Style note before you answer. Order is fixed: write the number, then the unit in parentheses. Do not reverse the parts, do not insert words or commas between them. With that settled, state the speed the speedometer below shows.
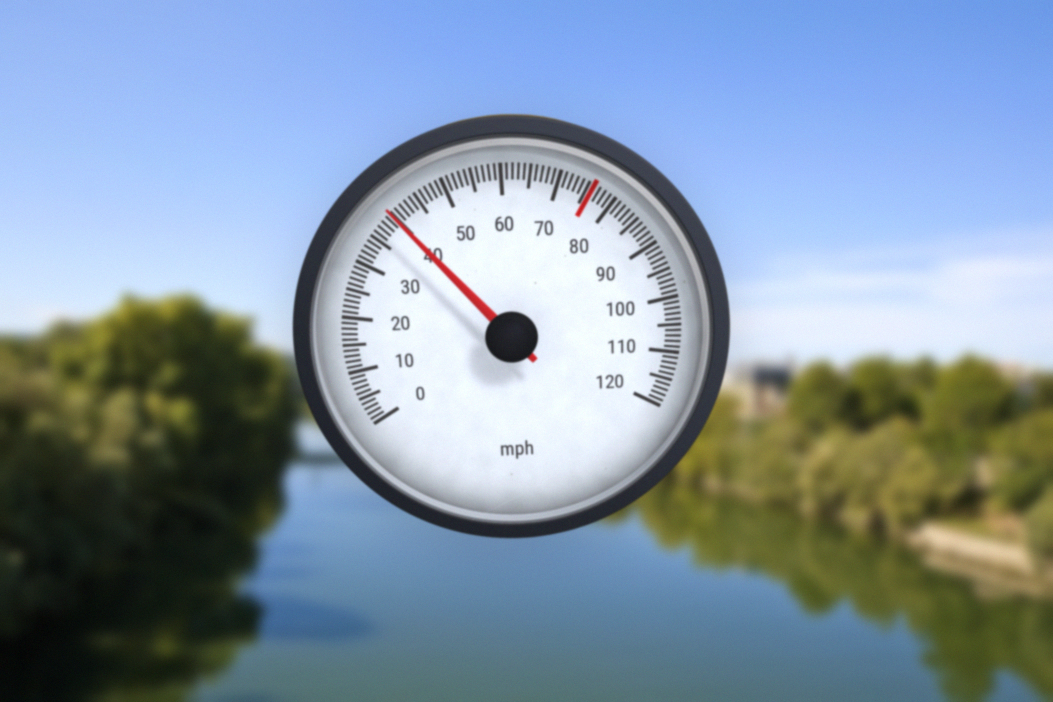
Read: 40 (mph)
